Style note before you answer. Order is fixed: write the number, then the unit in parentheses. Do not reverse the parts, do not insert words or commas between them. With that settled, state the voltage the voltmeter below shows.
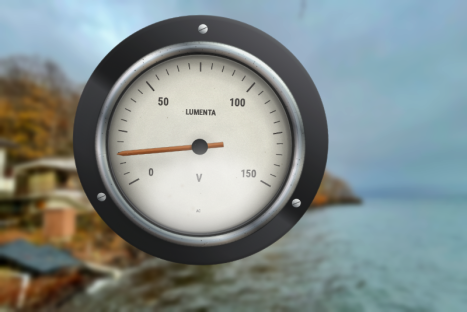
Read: 15 (V)
